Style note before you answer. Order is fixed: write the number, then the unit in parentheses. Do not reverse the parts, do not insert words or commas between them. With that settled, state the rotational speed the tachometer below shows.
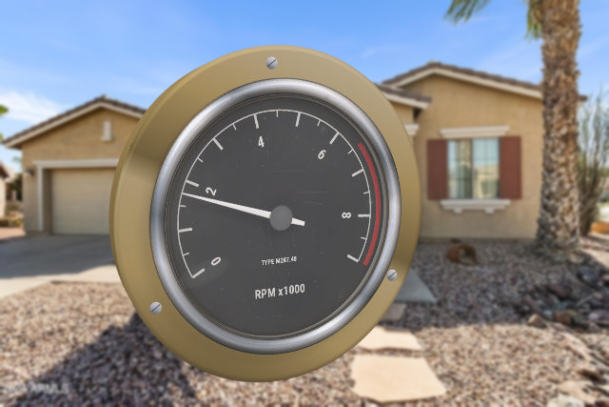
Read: 1750 (rpm)
